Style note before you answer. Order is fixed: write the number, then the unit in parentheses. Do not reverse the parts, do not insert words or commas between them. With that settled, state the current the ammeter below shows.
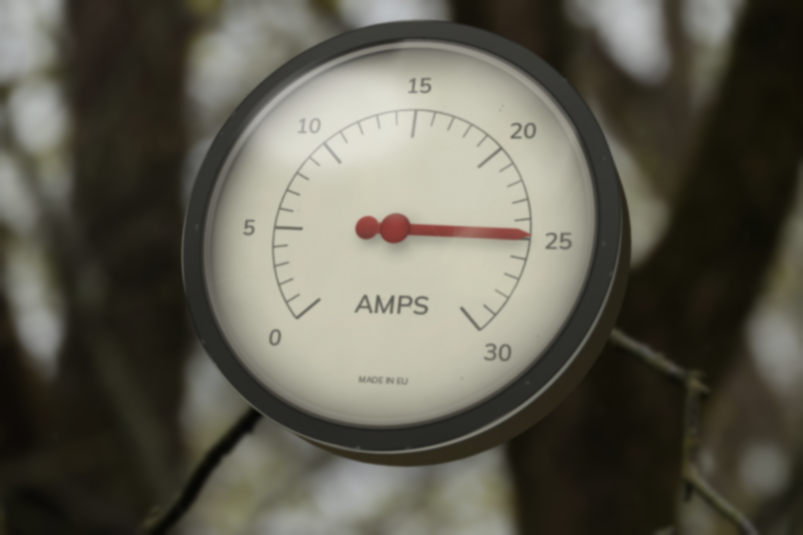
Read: 25 (A)
